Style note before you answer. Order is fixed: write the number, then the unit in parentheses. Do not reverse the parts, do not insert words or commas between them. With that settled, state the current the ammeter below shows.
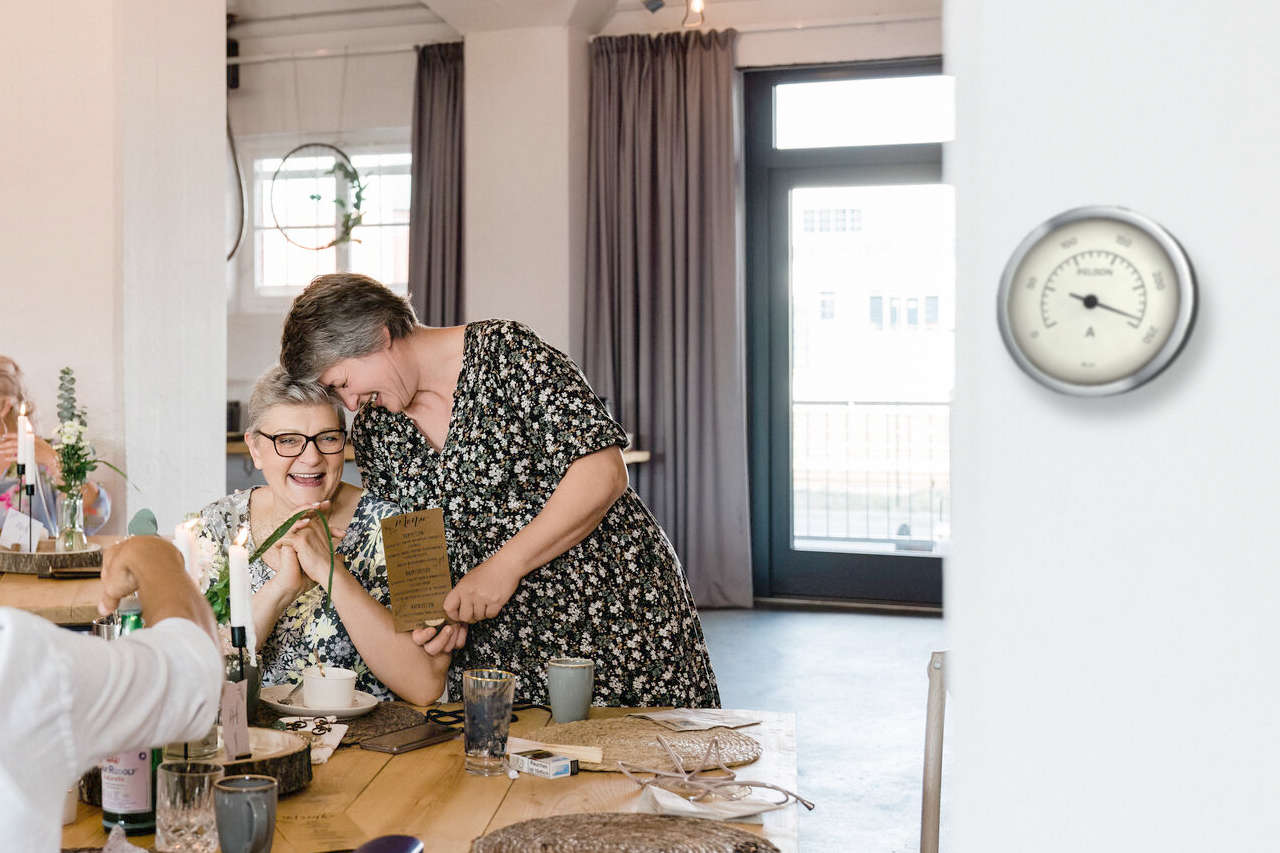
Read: 240 (A)
